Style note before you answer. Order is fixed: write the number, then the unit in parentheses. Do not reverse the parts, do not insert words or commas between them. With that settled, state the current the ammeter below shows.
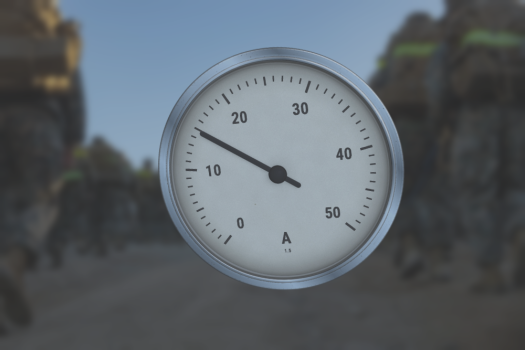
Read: 15 (A)
